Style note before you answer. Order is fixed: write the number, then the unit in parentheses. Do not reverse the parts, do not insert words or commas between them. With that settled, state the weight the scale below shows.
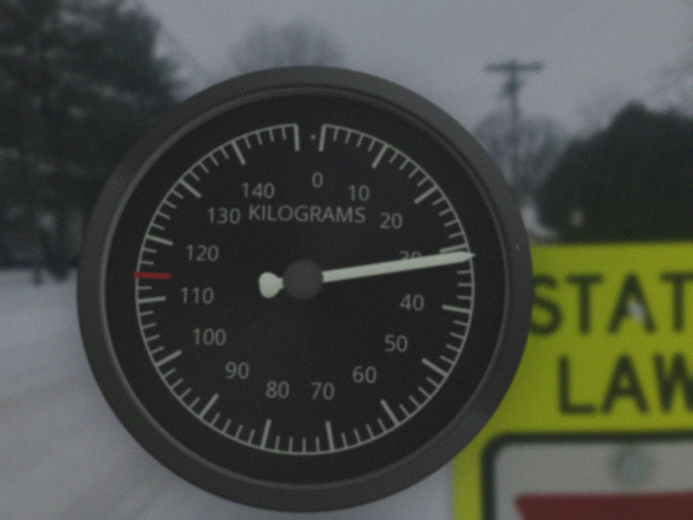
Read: 32 (kg)
